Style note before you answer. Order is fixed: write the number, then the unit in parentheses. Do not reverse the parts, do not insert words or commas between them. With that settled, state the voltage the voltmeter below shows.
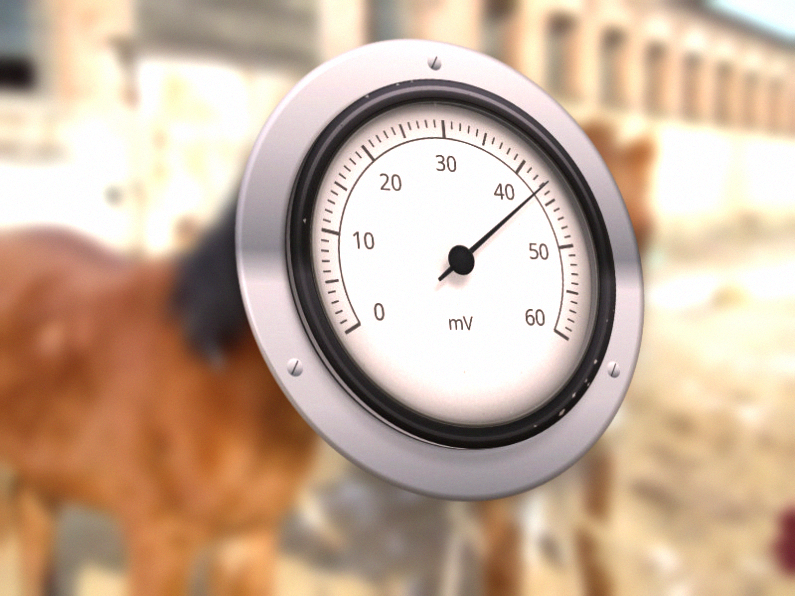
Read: 43 (mV)
